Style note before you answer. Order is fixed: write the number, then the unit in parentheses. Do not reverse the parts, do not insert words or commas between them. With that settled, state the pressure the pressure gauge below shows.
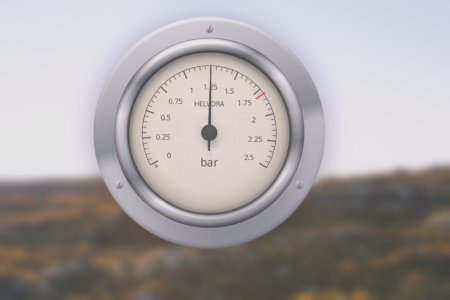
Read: 1.25 (bar)
